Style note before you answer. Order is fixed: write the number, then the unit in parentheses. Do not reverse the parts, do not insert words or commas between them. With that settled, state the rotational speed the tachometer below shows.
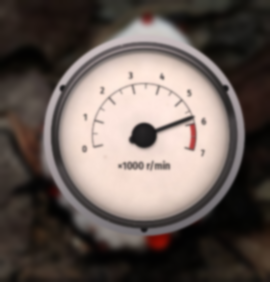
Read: 5750 (rpm)
